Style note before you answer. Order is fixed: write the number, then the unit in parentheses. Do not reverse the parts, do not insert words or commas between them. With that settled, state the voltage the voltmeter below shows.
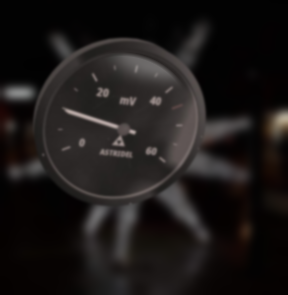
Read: 10 (mV)
